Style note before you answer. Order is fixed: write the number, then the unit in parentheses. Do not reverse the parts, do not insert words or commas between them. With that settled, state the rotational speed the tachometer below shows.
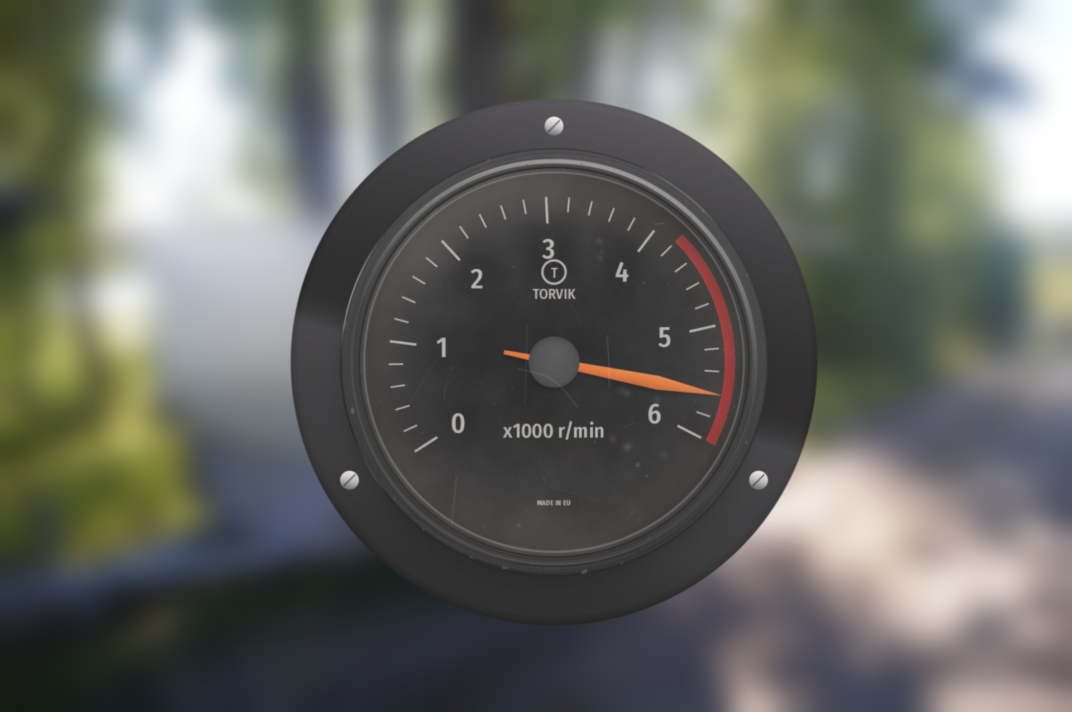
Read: 5600 (rpm)
